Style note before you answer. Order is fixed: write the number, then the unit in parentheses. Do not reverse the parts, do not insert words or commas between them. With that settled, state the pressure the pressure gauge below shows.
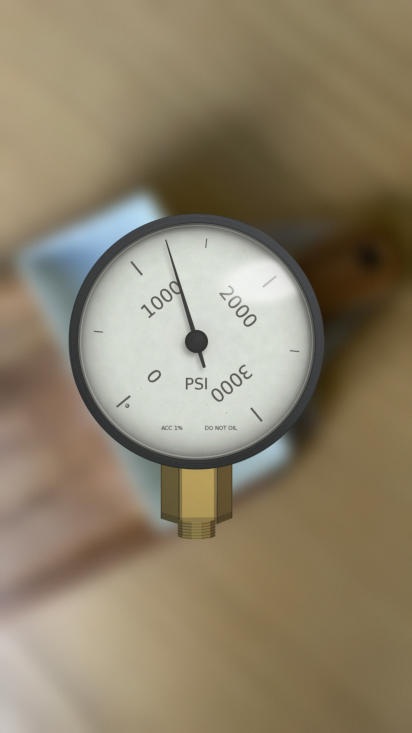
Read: 1250 (psi)
